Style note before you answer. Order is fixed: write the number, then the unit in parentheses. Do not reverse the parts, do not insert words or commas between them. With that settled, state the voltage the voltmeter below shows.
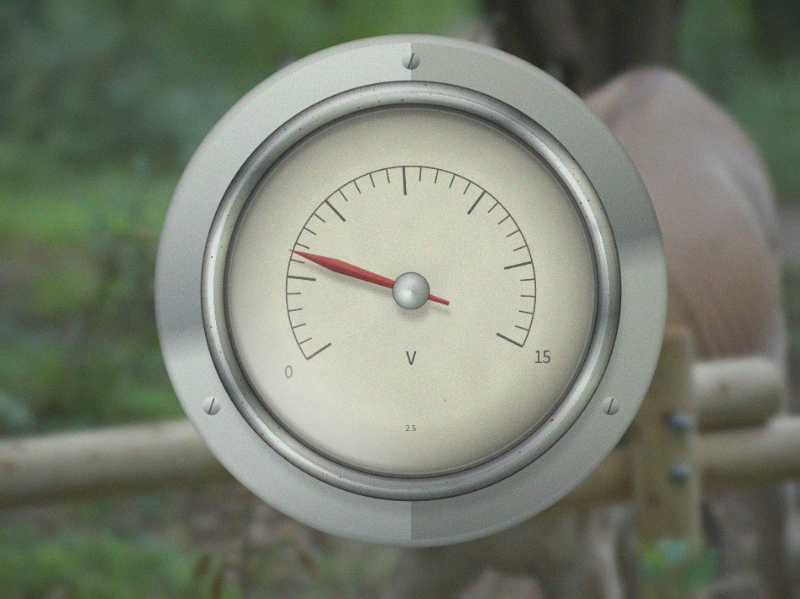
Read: 3.25 (V)
